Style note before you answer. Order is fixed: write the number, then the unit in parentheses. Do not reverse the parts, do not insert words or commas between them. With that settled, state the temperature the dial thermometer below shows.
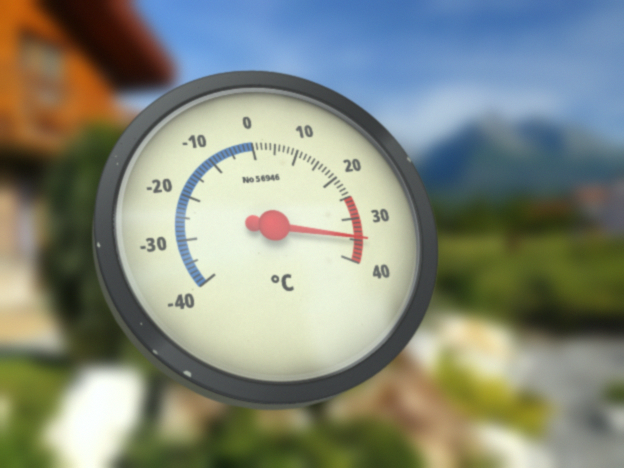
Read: 35 (°C)
